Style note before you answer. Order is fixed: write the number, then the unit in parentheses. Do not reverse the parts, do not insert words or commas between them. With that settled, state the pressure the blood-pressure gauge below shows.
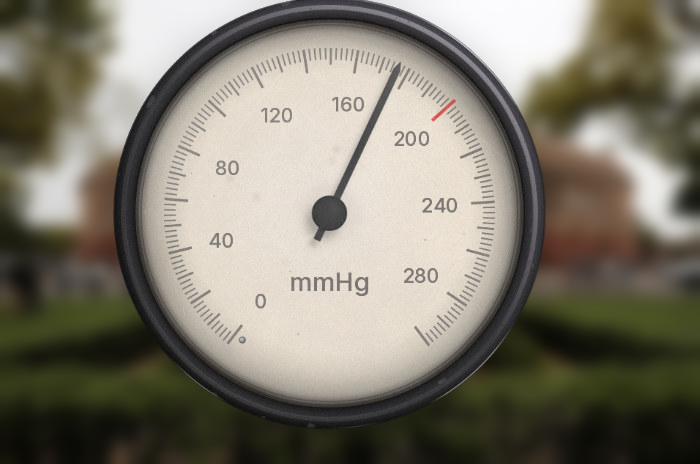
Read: 176 (mmHg)
